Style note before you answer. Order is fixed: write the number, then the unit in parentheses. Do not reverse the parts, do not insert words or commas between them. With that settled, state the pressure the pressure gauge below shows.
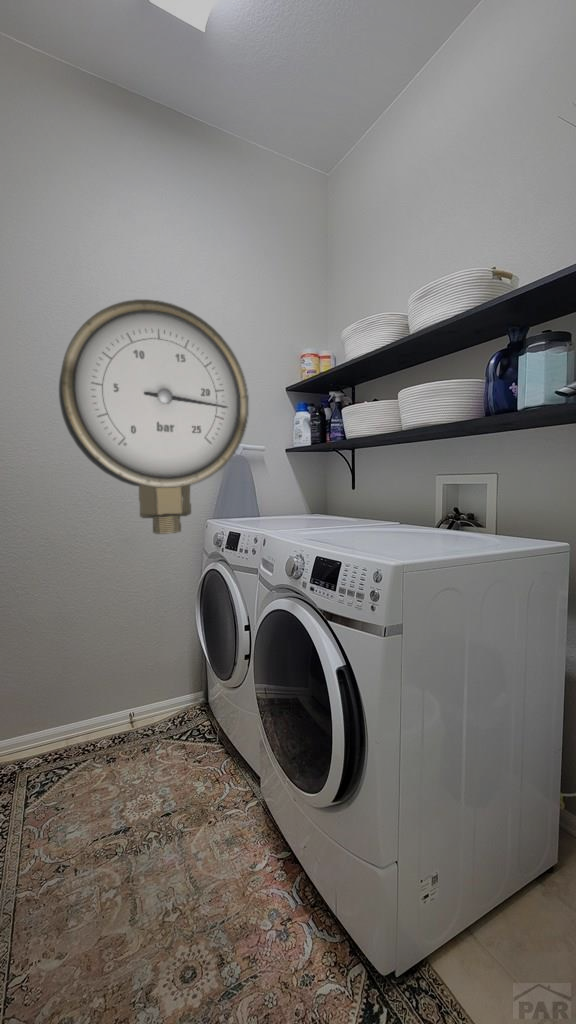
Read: 21.5 (bar)
